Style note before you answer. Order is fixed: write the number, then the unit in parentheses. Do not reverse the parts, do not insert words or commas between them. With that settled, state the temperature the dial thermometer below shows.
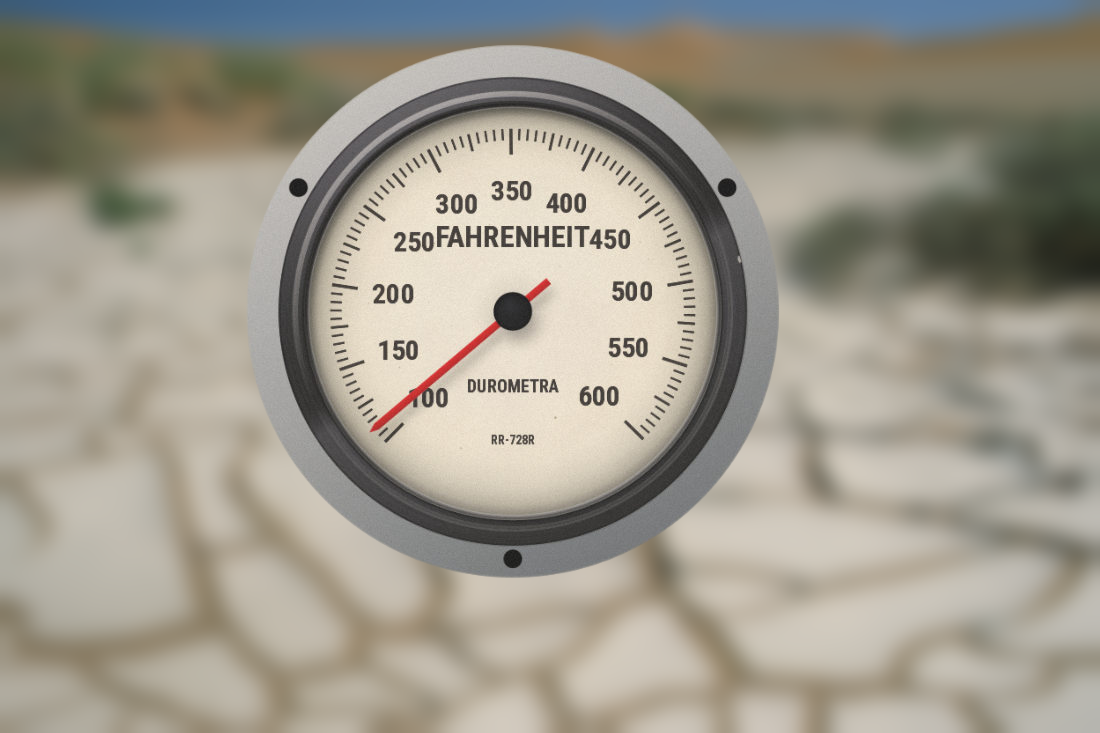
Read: 110 (°F)
